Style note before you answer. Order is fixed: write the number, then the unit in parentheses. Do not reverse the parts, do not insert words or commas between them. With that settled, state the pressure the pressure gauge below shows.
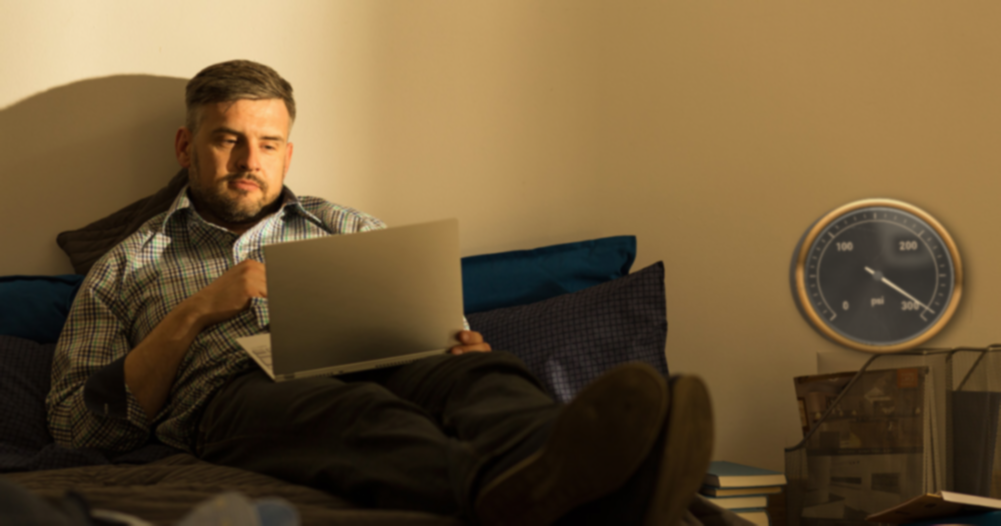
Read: 290 (psi)
